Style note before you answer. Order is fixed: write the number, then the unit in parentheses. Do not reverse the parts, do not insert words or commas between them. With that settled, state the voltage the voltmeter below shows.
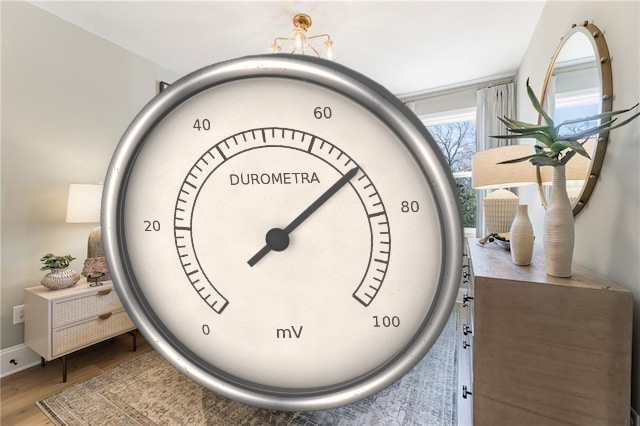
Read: 70 (mV)
